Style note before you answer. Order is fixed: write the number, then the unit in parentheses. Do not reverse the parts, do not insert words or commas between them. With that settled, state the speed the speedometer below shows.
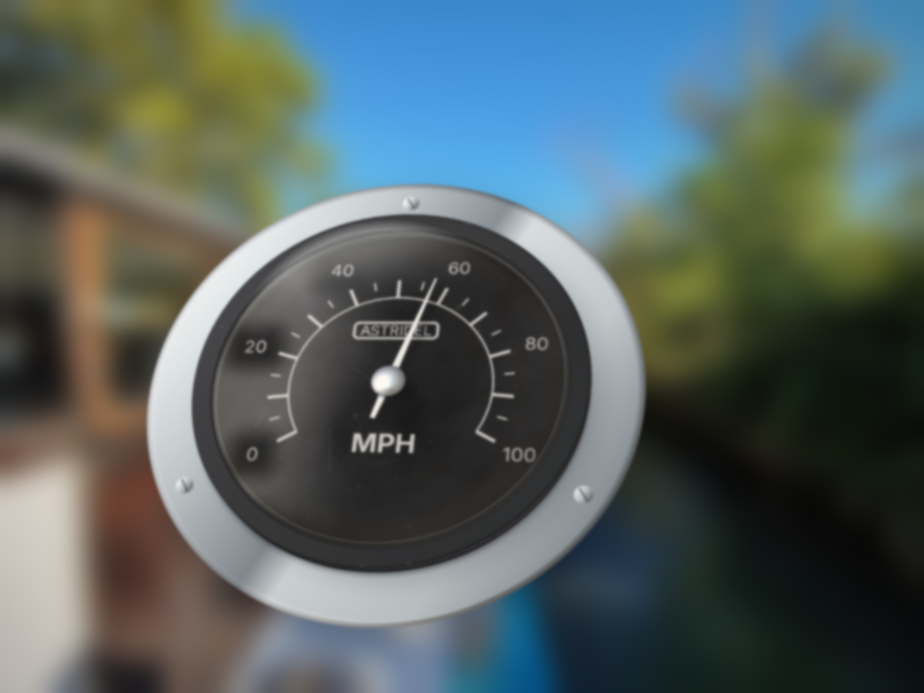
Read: 57.5 (mph)
